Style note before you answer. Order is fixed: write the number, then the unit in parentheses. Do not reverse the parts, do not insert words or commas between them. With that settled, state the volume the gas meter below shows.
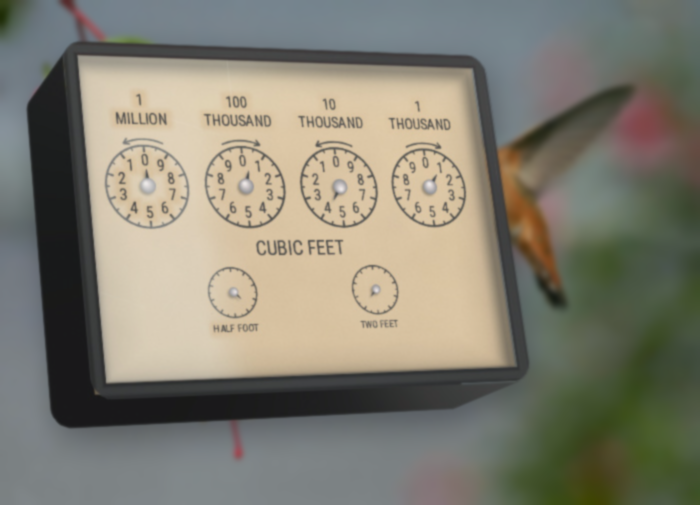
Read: 4100 (ft³)
